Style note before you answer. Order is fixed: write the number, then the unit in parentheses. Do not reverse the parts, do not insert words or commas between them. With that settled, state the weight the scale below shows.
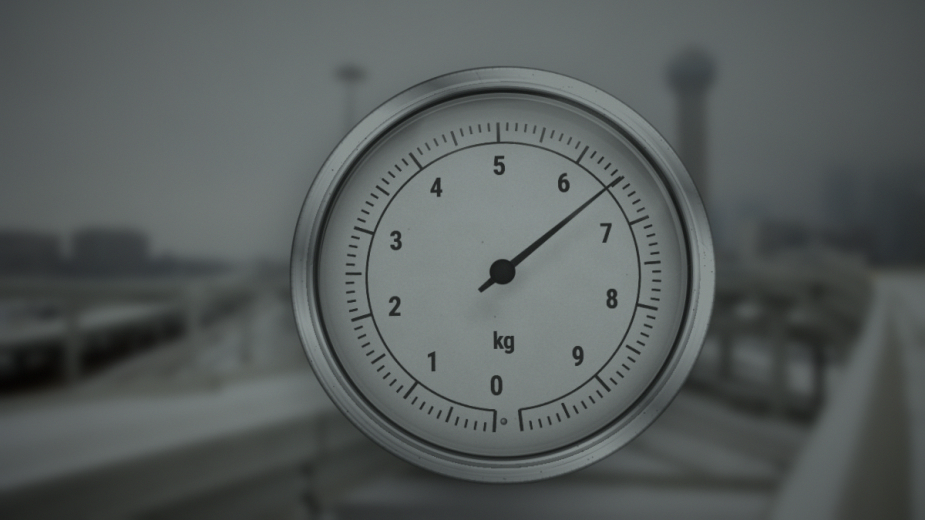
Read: 6.5 (kg)
